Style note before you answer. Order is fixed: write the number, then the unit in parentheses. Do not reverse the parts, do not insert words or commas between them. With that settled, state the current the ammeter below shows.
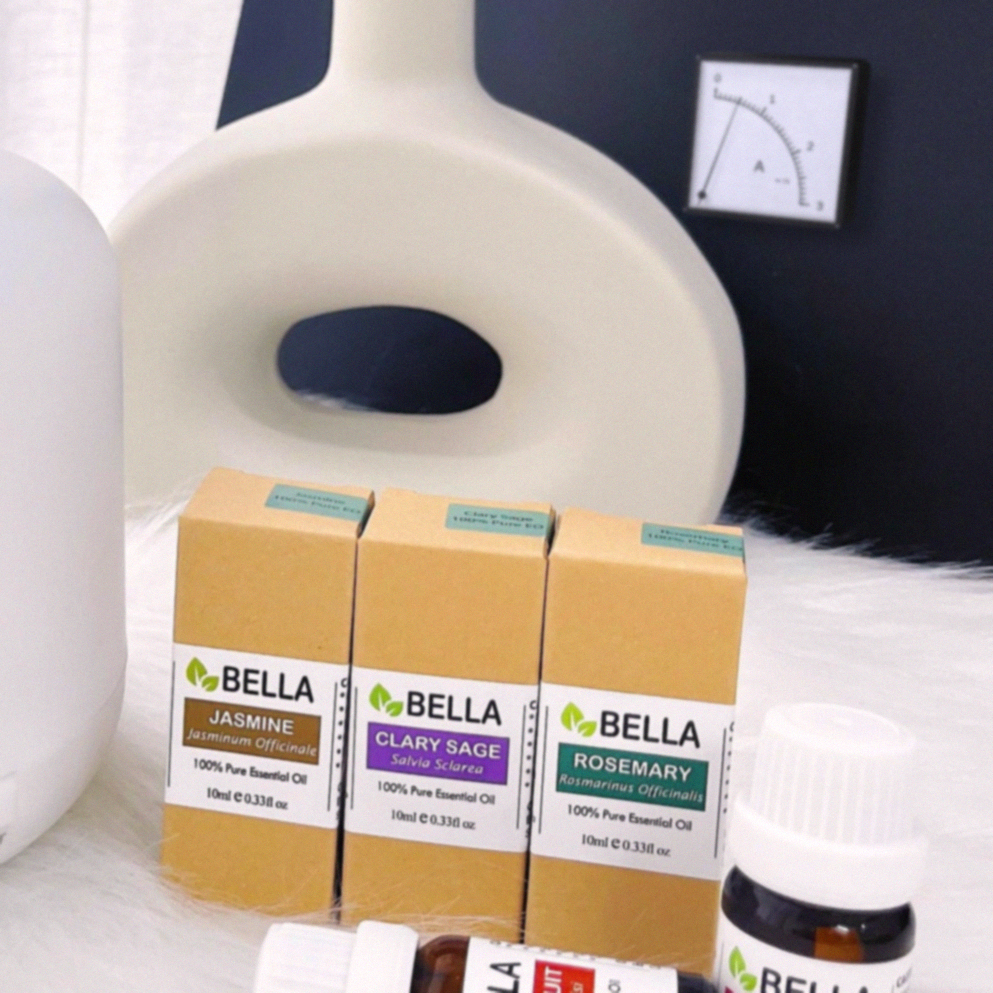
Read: 0.5 (A)
